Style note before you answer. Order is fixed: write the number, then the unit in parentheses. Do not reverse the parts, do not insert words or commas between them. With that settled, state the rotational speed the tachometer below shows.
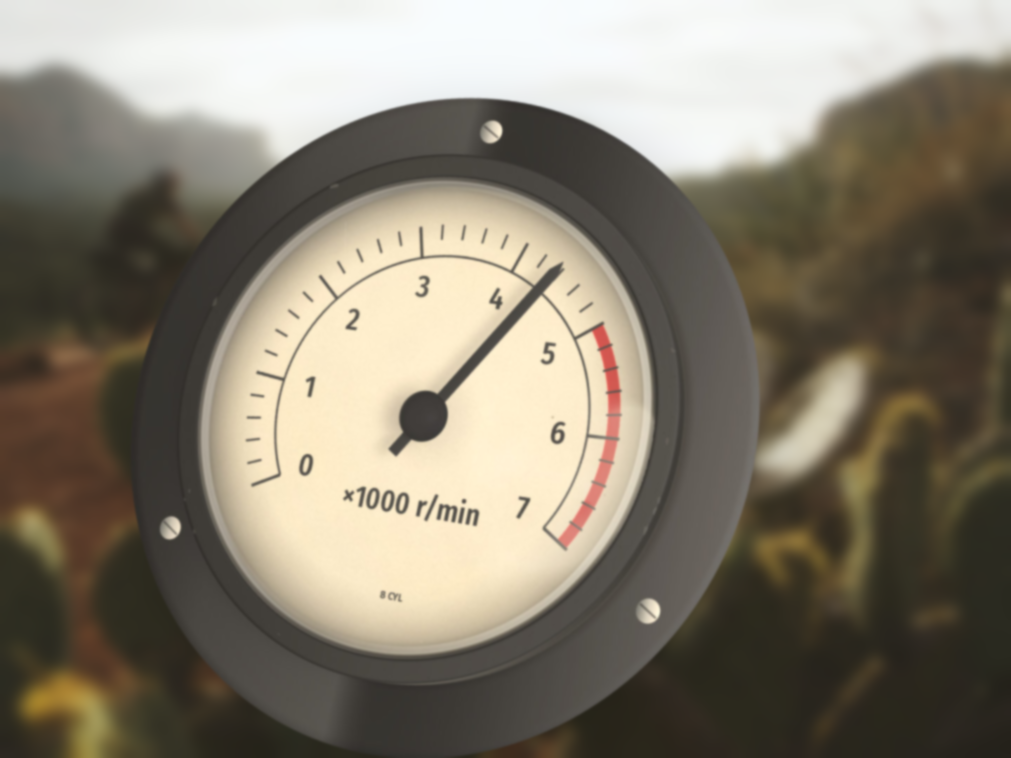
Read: 4400 (rpm)
